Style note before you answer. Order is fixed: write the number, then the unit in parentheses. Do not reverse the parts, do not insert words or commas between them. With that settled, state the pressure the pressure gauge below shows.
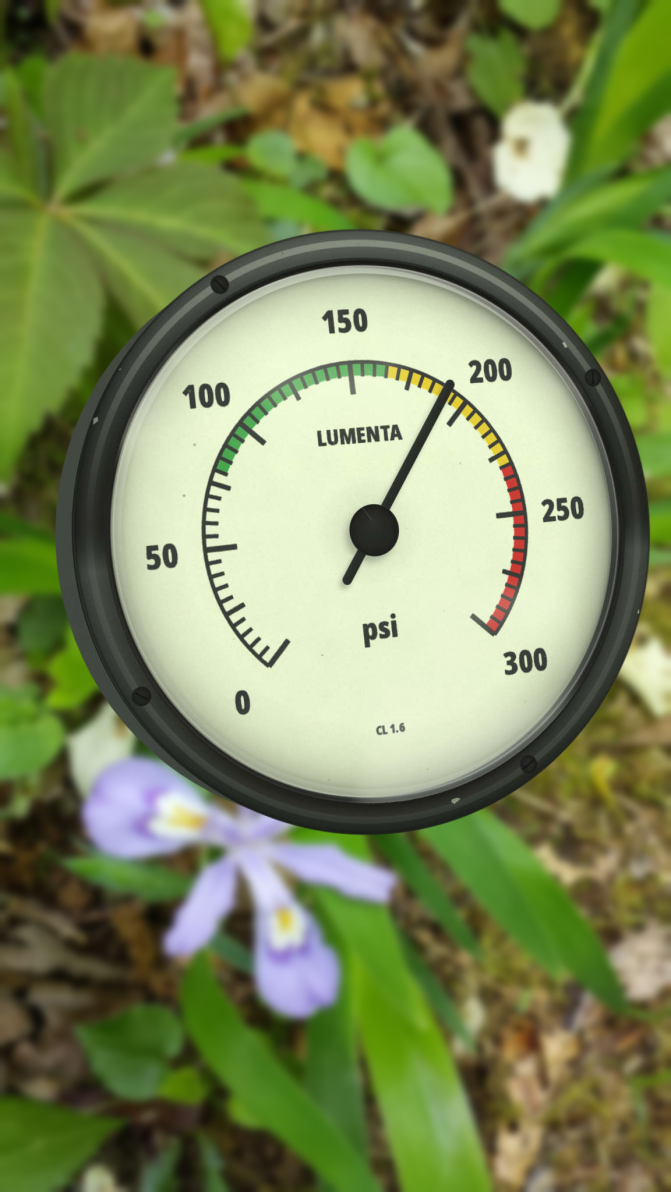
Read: 190 (psi)
